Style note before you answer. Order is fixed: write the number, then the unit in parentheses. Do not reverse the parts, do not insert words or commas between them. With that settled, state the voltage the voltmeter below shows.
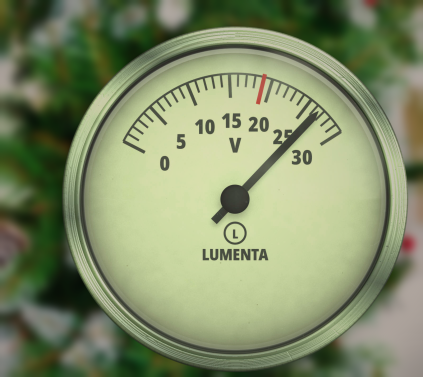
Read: 26.5 (V)
